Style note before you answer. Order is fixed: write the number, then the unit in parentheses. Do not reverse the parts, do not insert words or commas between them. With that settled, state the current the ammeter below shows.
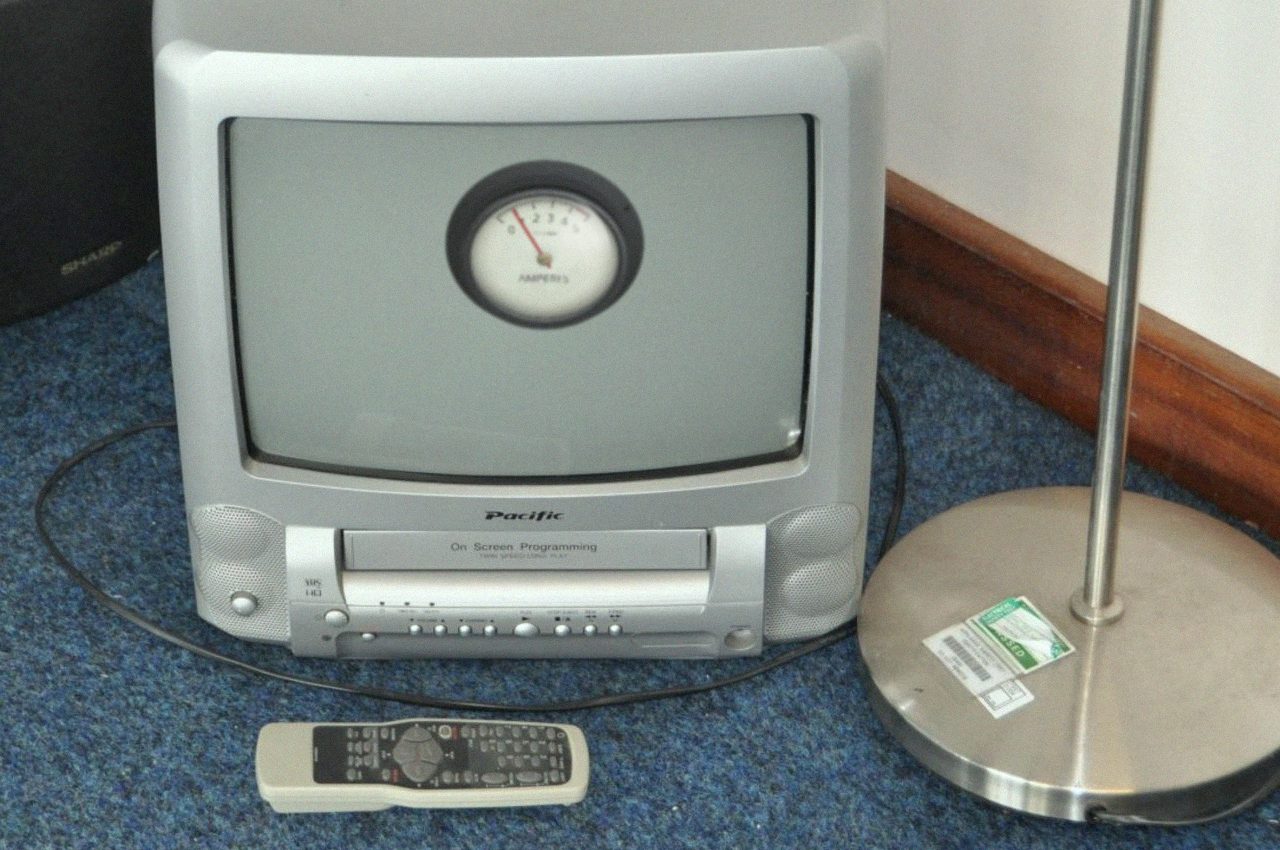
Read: 1 (A)
